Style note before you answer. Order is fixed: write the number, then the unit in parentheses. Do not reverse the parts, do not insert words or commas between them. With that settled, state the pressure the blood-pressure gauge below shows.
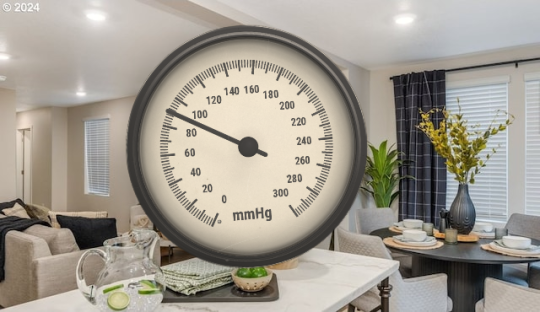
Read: 90 (mmHg)
